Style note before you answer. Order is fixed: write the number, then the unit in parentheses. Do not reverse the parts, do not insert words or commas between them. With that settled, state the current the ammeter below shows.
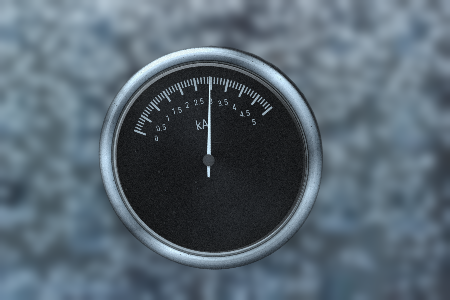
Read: 3 (kA)
